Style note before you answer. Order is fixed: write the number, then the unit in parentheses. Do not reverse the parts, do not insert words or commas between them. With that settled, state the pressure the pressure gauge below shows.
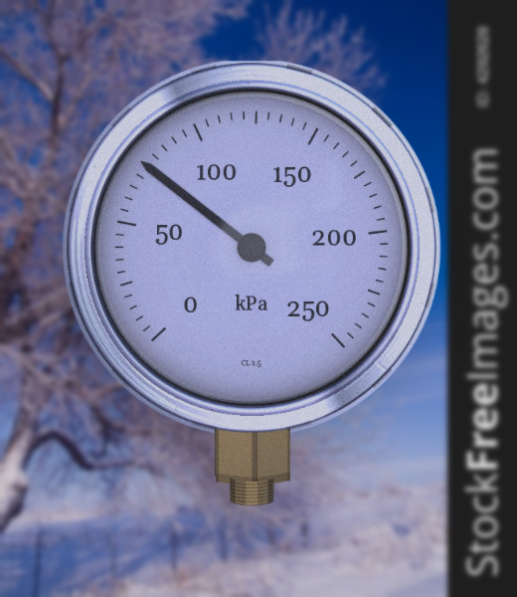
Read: 75 (kPa)
